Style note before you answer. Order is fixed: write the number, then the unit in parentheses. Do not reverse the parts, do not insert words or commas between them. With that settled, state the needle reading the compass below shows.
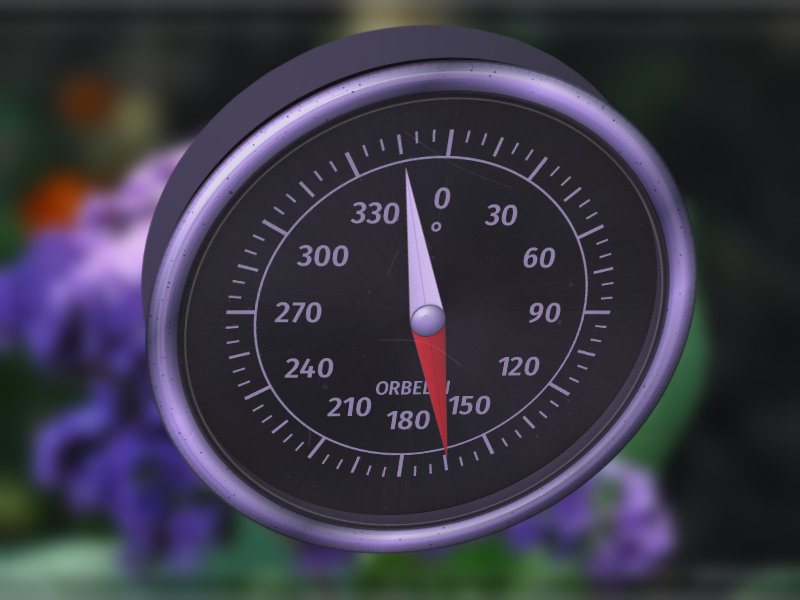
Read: 165 (°)
